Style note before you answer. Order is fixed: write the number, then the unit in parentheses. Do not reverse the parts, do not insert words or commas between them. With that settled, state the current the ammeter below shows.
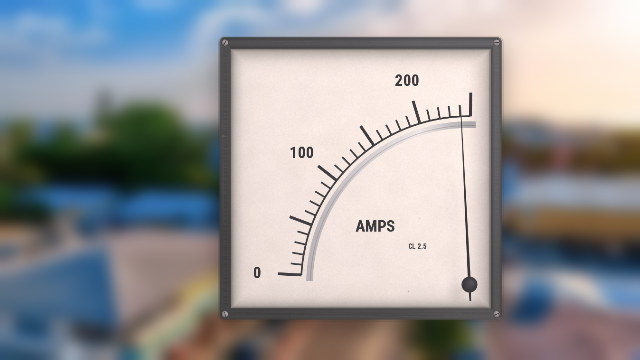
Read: 240 (A)
